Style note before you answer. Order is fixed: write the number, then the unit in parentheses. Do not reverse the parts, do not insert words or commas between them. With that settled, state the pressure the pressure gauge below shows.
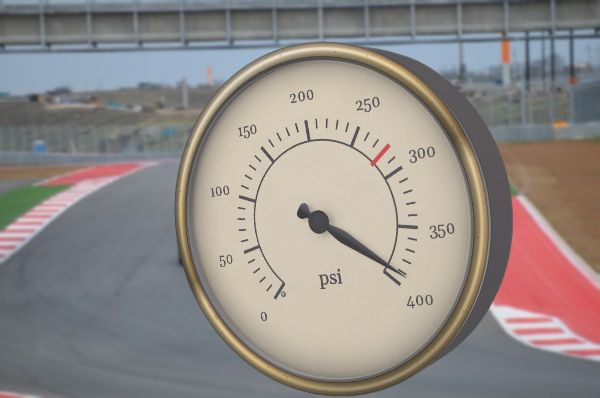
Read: 390 (psi)
